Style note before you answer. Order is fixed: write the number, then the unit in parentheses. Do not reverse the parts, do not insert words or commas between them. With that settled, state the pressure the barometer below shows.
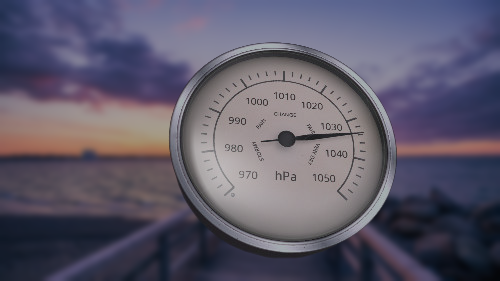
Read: 1034 (hPa)
